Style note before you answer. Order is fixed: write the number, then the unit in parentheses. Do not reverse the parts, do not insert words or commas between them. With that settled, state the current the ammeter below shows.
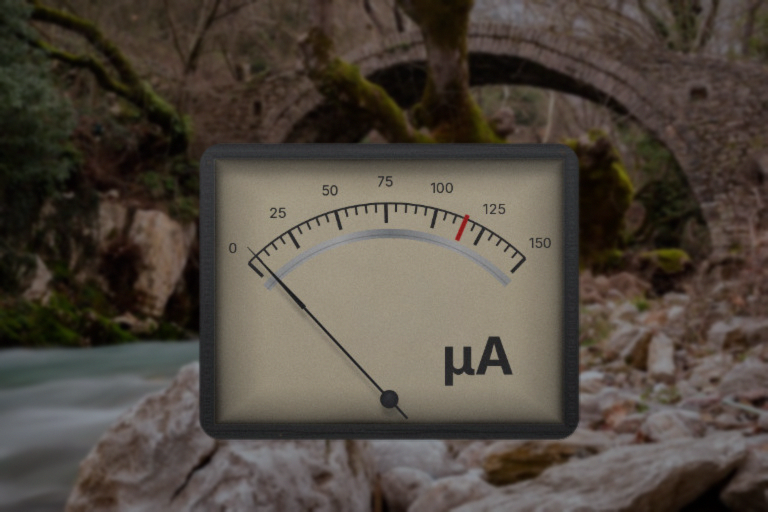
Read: 5 (µA)
